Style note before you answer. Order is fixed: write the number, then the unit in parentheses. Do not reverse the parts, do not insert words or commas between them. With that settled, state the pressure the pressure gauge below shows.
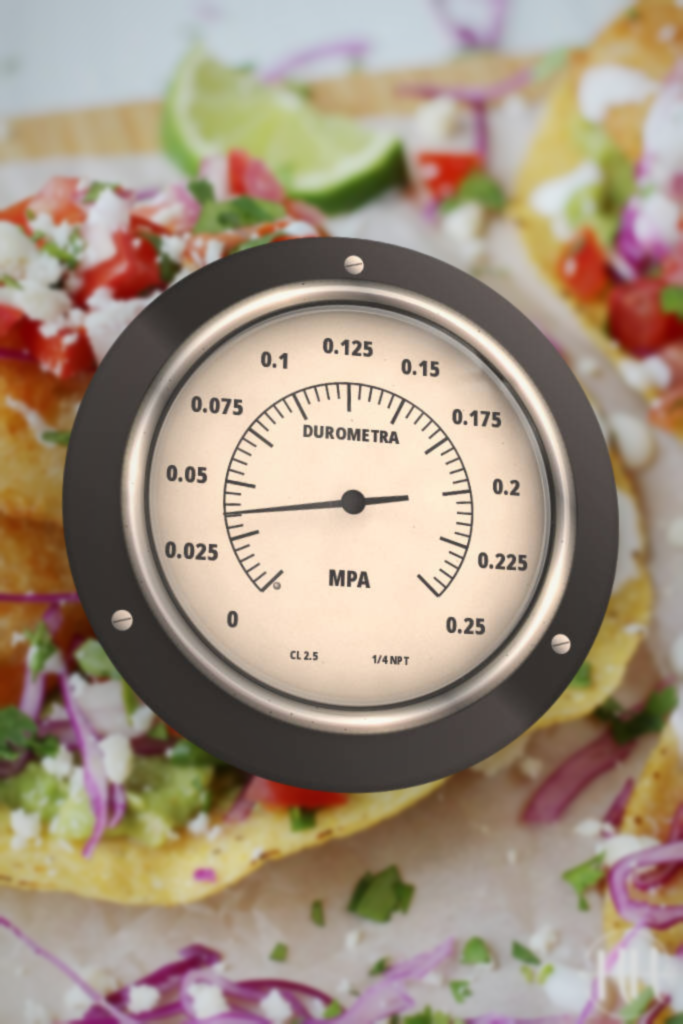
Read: 0.035 (MPa)
